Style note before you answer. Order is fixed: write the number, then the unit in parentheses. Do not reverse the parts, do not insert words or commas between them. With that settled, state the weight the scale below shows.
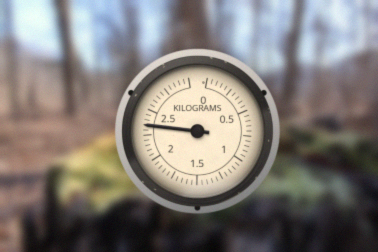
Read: 2.35 (kg)
